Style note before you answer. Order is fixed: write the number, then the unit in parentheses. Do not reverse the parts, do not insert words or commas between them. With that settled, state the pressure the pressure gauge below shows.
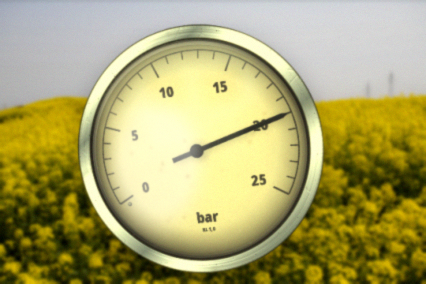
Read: 20 (bar)
